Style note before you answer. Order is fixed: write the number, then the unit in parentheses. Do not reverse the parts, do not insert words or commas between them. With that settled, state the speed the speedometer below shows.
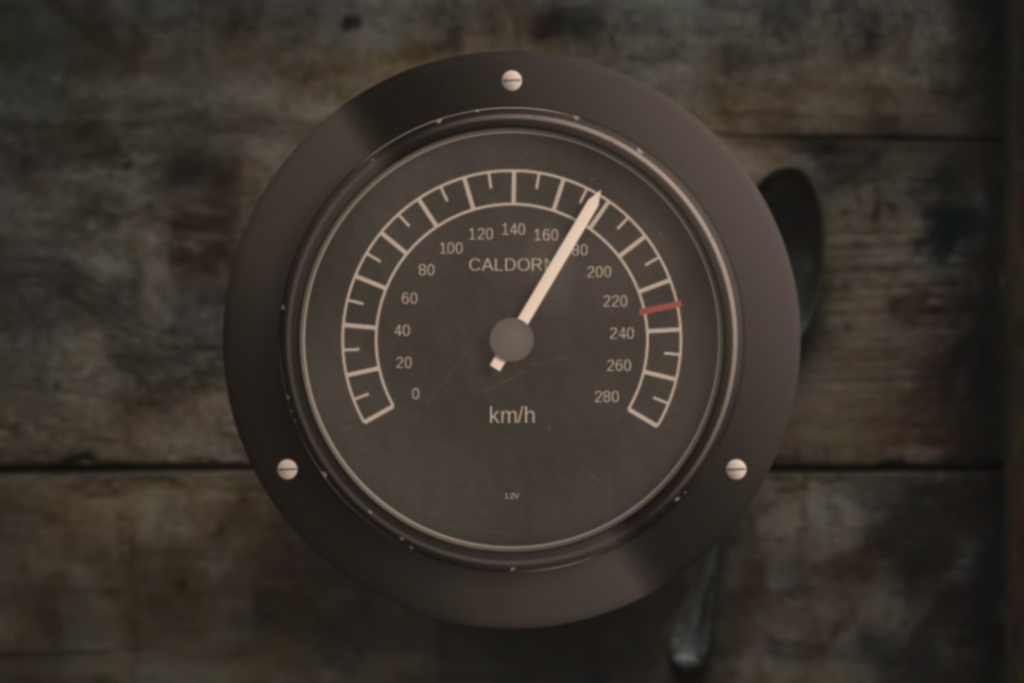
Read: 175 (km/h)
